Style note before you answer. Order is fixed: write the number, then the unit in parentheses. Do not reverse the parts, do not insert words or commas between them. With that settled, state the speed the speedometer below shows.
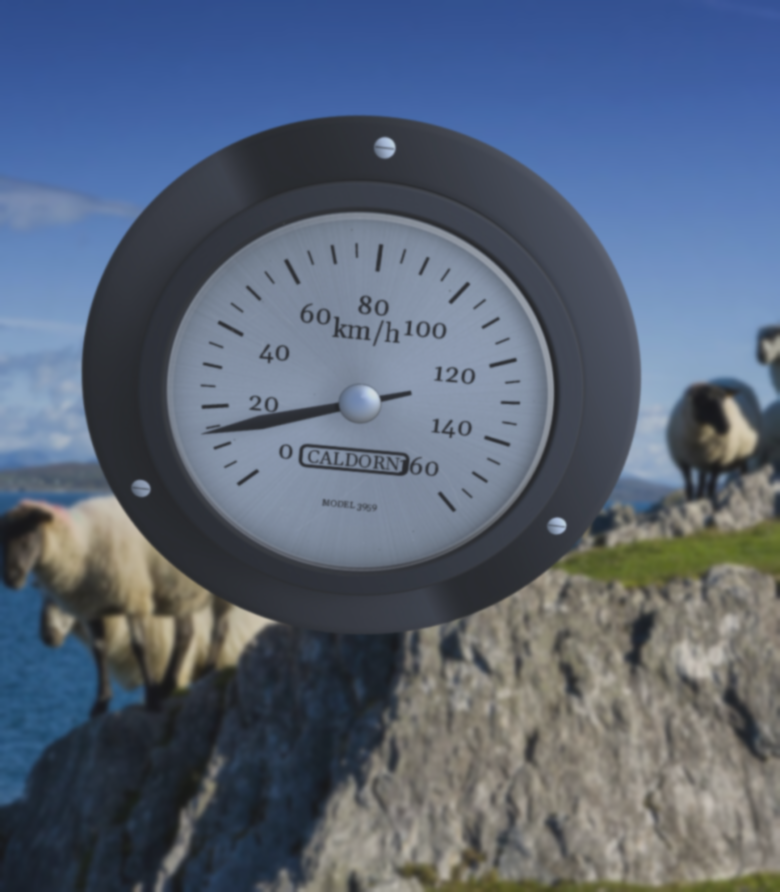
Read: 15 (km/h)
